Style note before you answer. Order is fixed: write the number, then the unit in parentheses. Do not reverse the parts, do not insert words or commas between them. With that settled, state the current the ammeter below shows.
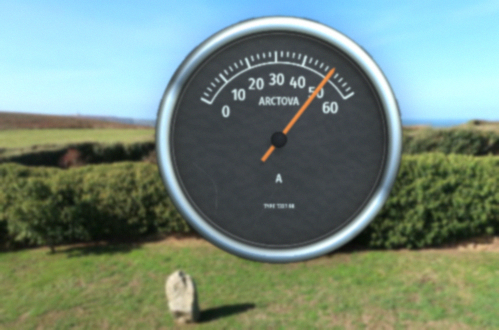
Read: 50 (A)
